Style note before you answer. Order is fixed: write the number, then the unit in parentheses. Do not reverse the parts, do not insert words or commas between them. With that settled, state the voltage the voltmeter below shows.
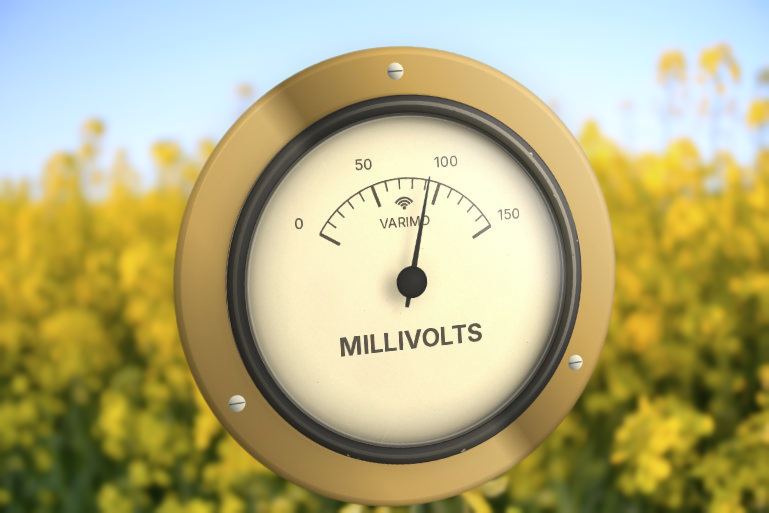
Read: 90 (mV)
